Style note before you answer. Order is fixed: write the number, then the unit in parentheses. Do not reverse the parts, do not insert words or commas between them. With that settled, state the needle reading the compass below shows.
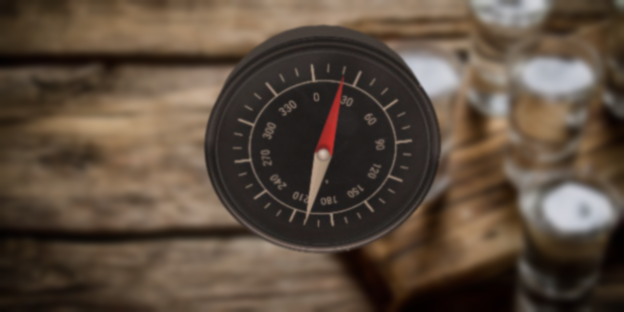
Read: 20 (°)
